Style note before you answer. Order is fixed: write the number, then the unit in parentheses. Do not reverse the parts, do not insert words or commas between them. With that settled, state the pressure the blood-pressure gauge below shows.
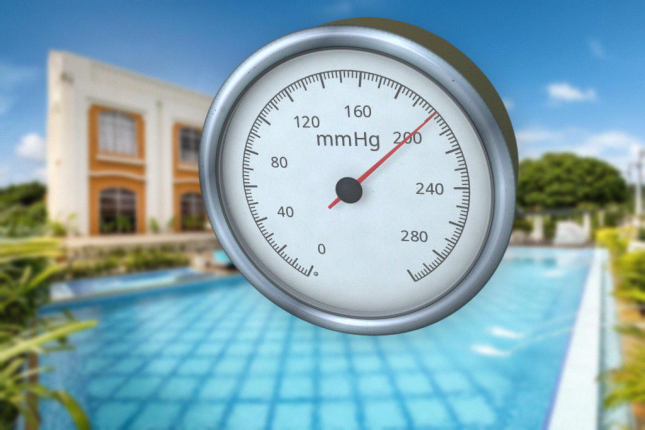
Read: 200 (mmHg)
